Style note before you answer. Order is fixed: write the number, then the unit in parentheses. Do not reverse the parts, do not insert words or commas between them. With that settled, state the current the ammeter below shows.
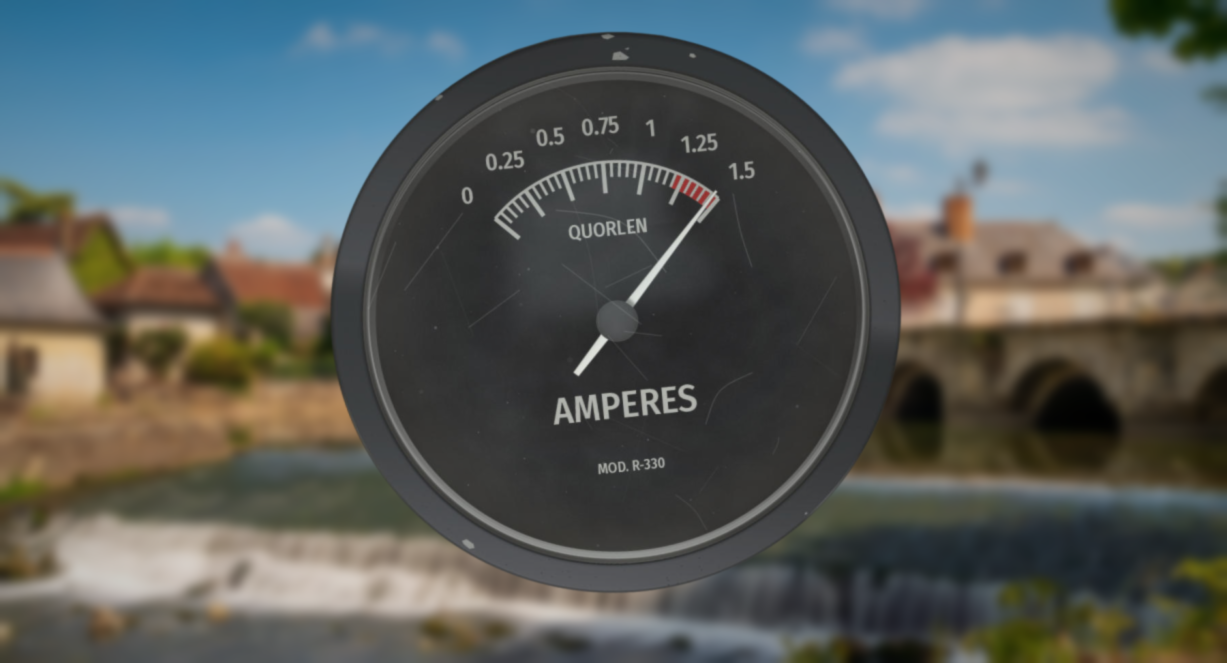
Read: 1.45 (A)
